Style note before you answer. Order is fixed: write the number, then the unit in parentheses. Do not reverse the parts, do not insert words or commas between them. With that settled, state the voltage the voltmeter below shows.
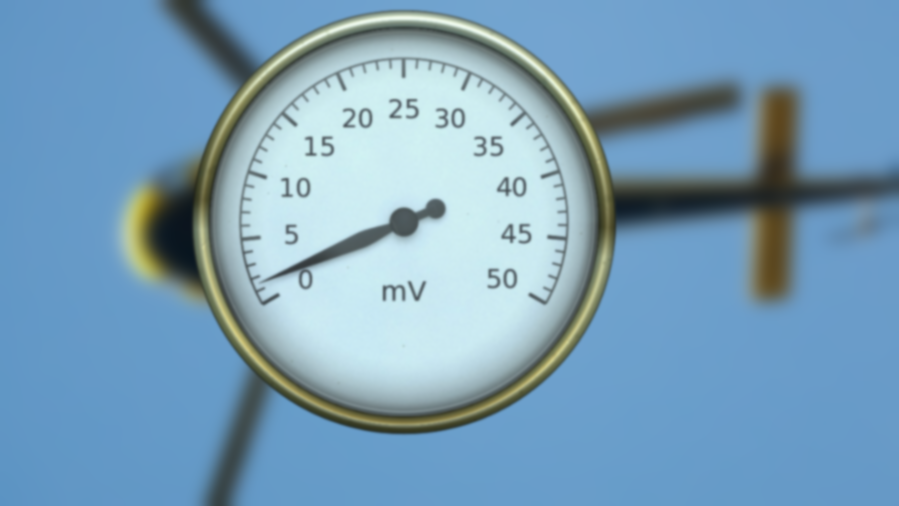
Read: 1.5 (mV)
